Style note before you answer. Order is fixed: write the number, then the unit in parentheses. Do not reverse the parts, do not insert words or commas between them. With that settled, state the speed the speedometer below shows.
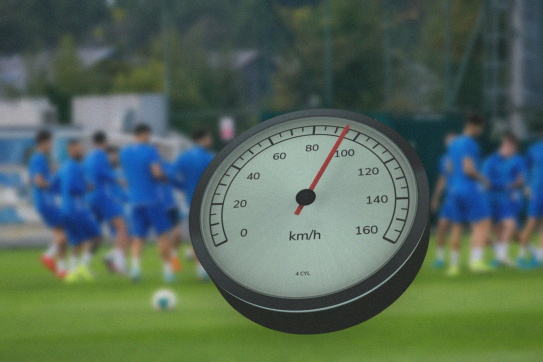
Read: 95 (km/h)
